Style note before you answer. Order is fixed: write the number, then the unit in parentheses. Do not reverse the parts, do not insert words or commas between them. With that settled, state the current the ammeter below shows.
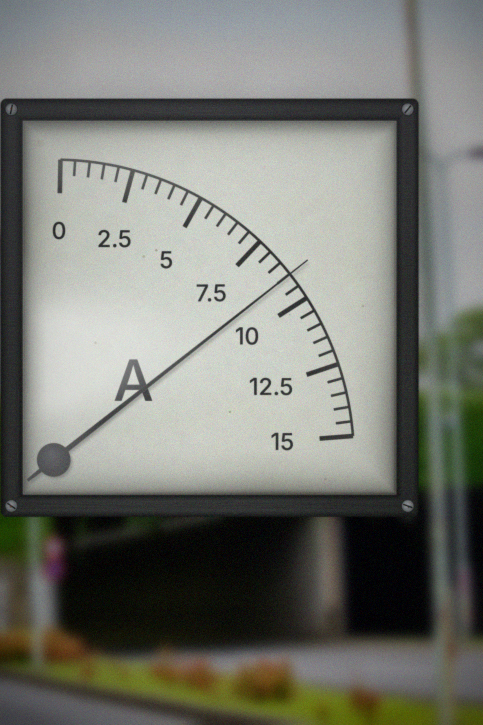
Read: 9 (A)
